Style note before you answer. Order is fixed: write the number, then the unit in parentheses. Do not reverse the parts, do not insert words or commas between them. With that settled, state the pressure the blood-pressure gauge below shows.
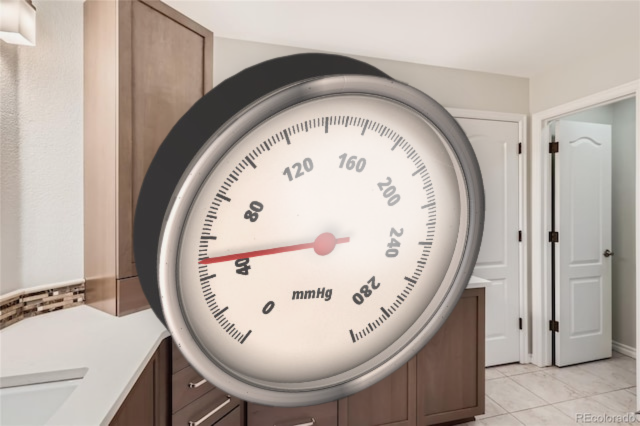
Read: 50 (mmHg)
